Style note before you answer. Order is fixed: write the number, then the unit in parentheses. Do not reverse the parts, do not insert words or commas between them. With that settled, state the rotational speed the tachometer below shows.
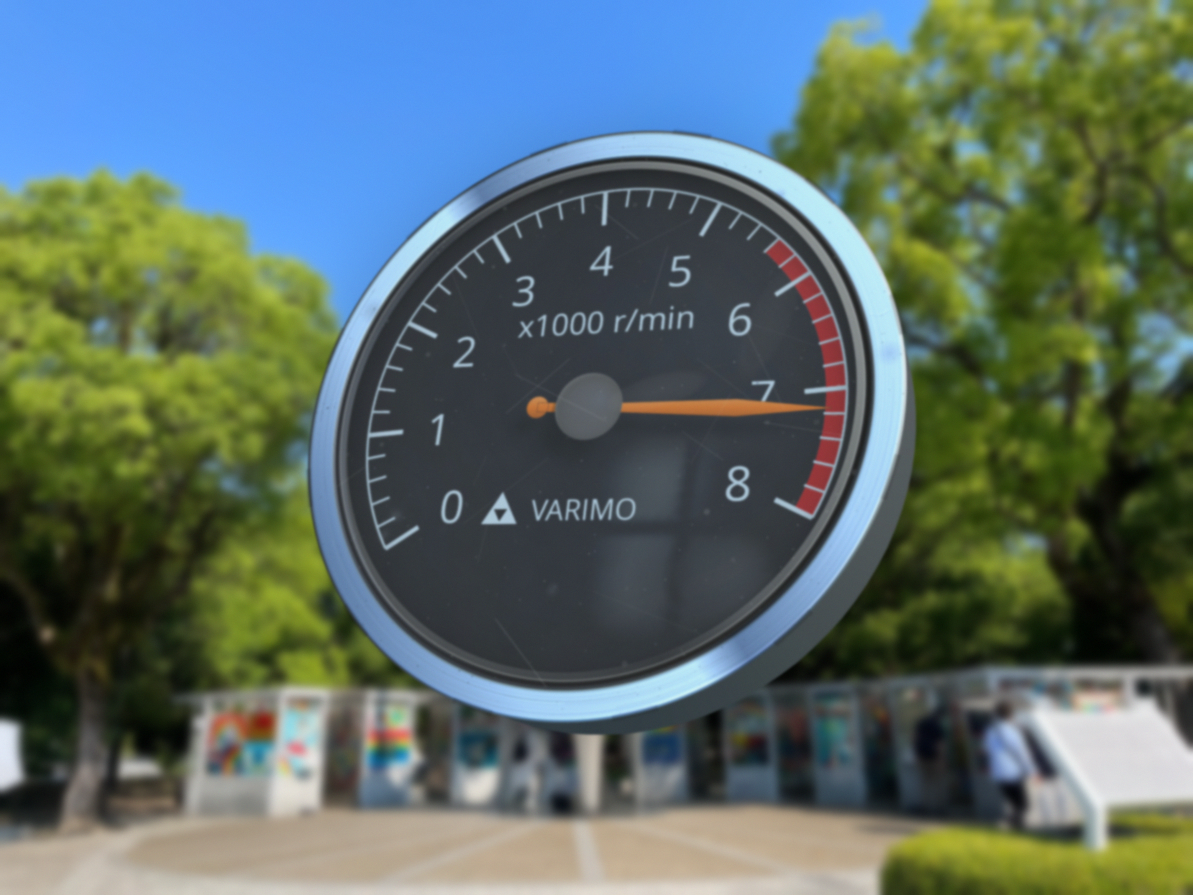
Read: 7200 (rpm)
